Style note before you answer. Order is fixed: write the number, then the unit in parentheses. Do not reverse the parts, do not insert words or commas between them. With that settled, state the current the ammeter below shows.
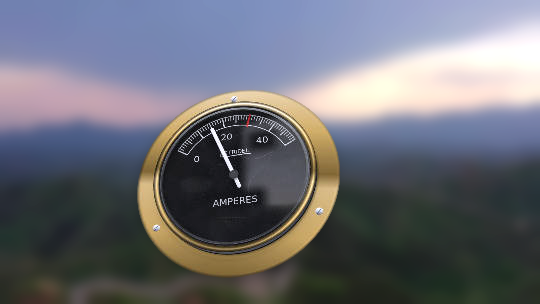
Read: 15 (A)
